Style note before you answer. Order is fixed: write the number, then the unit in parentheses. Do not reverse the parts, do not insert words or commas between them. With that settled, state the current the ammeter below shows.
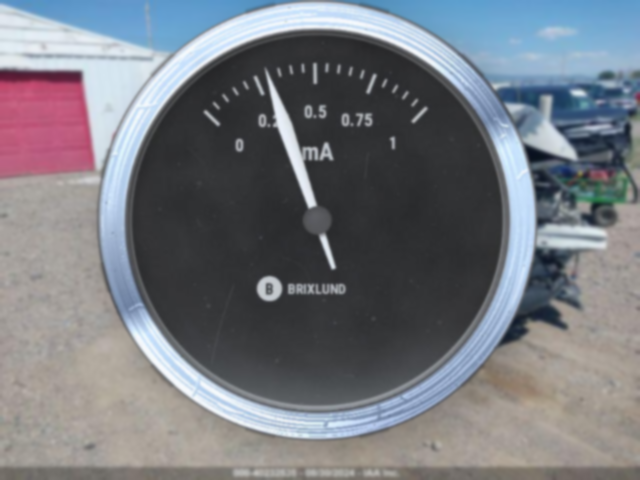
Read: 0.3 (mA)
